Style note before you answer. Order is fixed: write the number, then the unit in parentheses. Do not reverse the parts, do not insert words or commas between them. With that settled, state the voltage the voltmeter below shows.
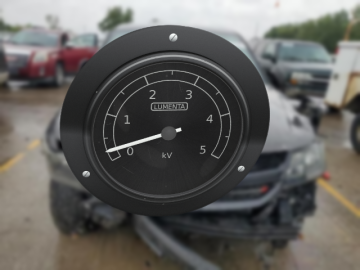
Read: 0.25 (kV)
